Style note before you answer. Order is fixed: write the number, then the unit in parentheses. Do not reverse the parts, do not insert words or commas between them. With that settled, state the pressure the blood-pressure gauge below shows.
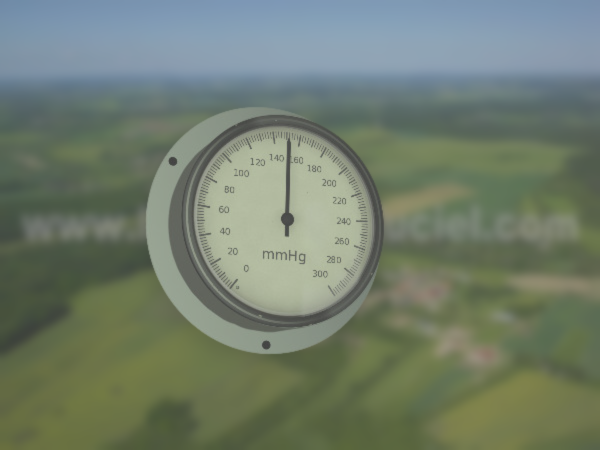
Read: 150 (mmHg)
